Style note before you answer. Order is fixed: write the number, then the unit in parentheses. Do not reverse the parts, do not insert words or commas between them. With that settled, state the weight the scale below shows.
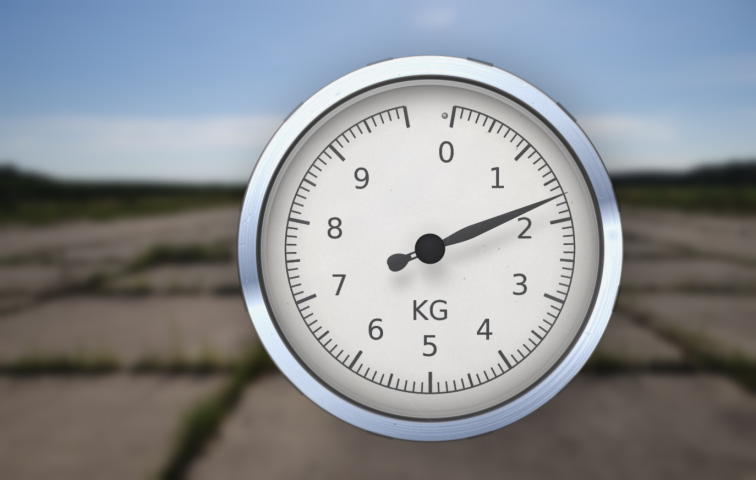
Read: 1.7 (kg)
